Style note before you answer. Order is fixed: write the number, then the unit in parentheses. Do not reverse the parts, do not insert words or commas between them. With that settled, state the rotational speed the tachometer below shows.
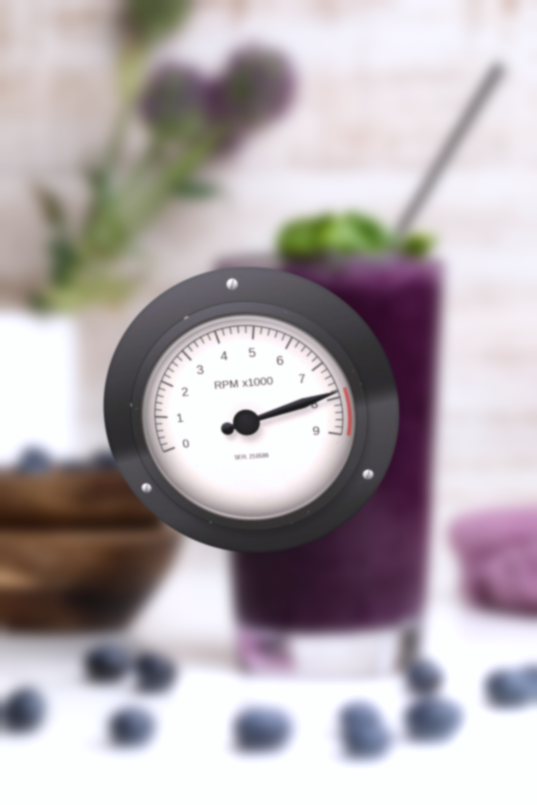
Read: 7800 (rpm)
